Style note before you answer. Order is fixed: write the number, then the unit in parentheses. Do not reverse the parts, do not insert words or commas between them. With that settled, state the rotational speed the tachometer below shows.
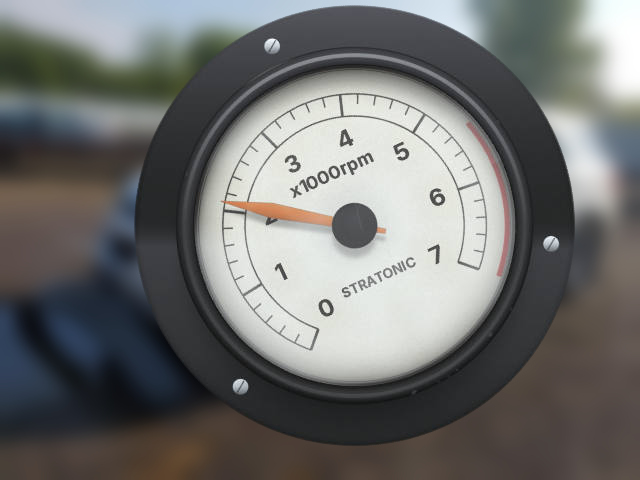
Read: 2100 (rpm)
